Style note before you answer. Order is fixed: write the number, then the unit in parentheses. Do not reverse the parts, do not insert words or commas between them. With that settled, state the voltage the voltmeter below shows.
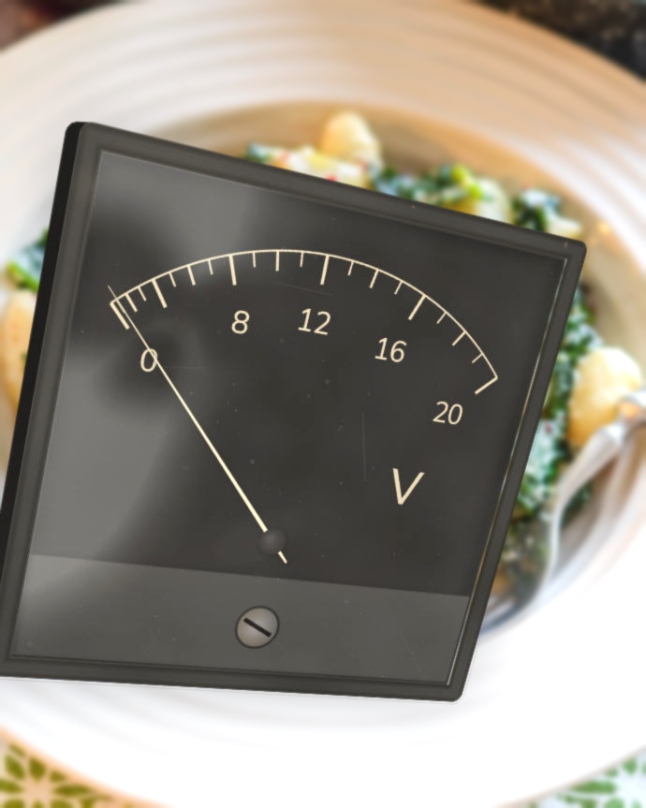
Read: 1 (V)
